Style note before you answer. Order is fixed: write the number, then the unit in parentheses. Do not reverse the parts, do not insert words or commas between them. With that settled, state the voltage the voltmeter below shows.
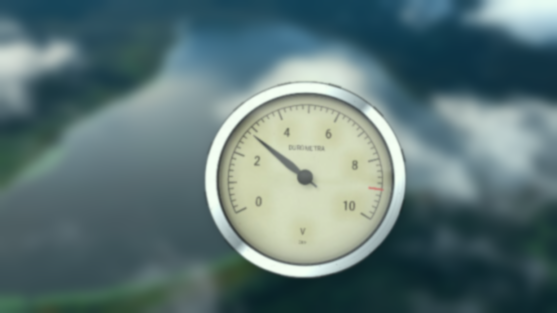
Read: 2.8 (V)
